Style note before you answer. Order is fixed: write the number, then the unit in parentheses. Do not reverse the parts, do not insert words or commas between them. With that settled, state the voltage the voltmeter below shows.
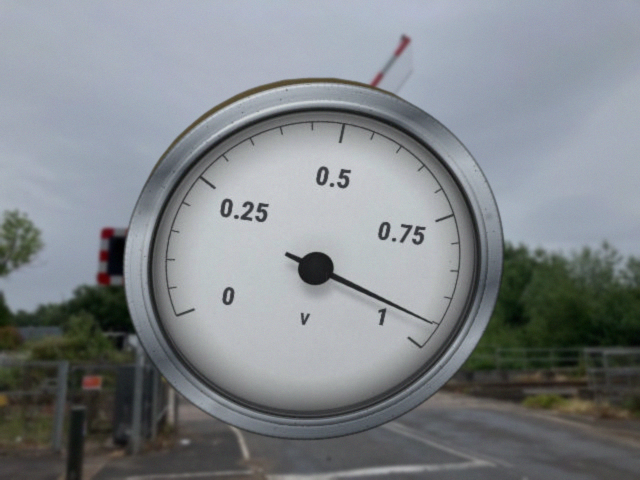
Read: 0.95 (V)
